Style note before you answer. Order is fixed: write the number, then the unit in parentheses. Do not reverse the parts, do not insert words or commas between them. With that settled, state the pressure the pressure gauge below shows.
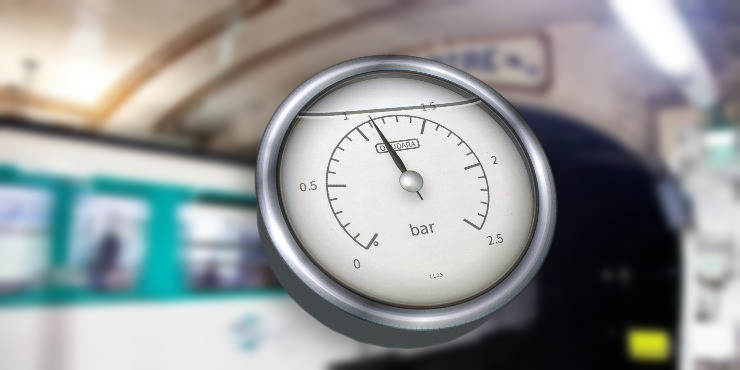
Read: 1.1 (bar)
